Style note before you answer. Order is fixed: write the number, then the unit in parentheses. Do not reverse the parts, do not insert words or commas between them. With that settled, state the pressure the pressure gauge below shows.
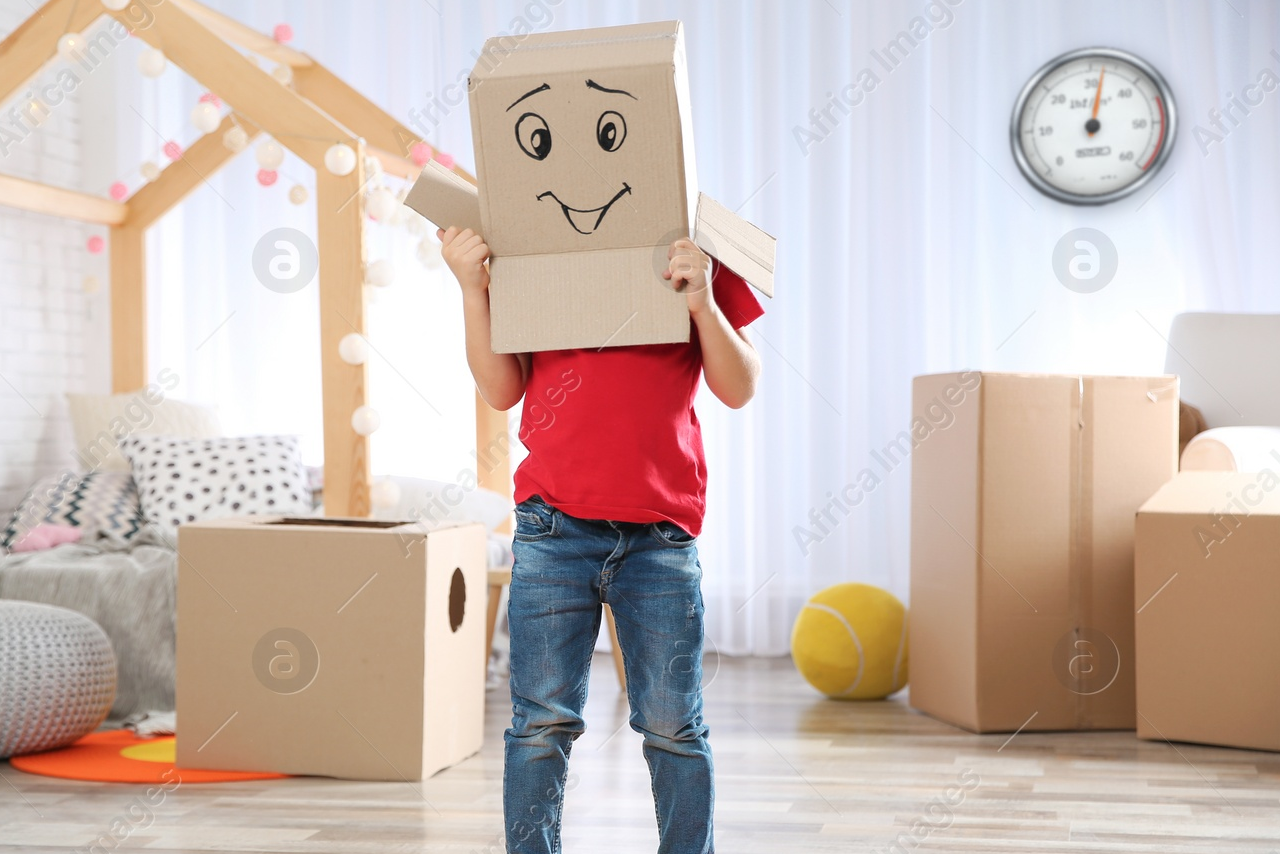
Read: 32.5 (psi)
